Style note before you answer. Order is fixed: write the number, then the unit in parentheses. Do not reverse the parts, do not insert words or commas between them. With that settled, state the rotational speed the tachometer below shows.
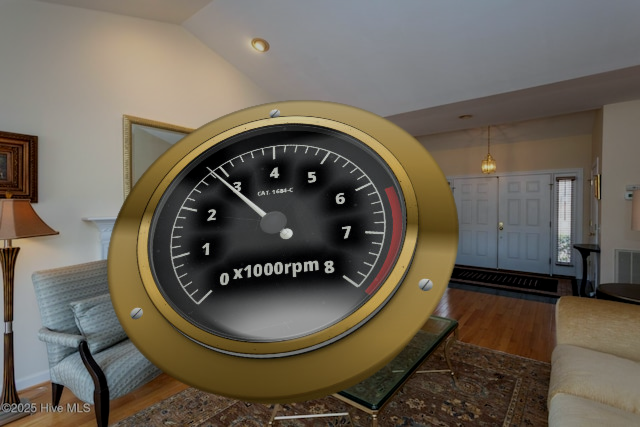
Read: 2800 (rpm)
